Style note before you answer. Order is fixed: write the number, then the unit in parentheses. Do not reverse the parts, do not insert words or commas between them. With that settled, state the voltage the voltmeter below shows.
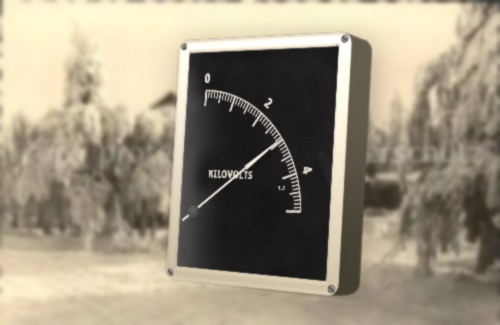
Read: 3 (kV)
